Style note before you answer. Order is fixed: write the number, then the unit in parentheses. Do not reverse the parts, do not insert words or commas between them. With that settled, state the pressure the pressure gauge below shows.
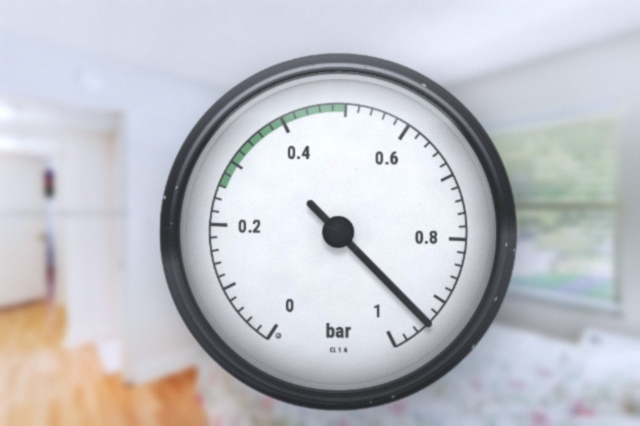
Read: 0.94 (bar)
